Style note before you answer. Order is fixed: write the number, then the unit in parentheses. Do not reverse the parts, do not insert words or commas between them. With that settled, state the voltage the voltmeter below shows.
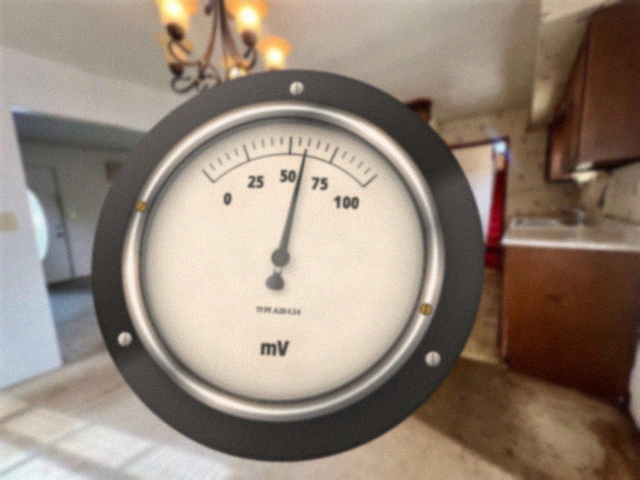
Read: 60 (mV)
